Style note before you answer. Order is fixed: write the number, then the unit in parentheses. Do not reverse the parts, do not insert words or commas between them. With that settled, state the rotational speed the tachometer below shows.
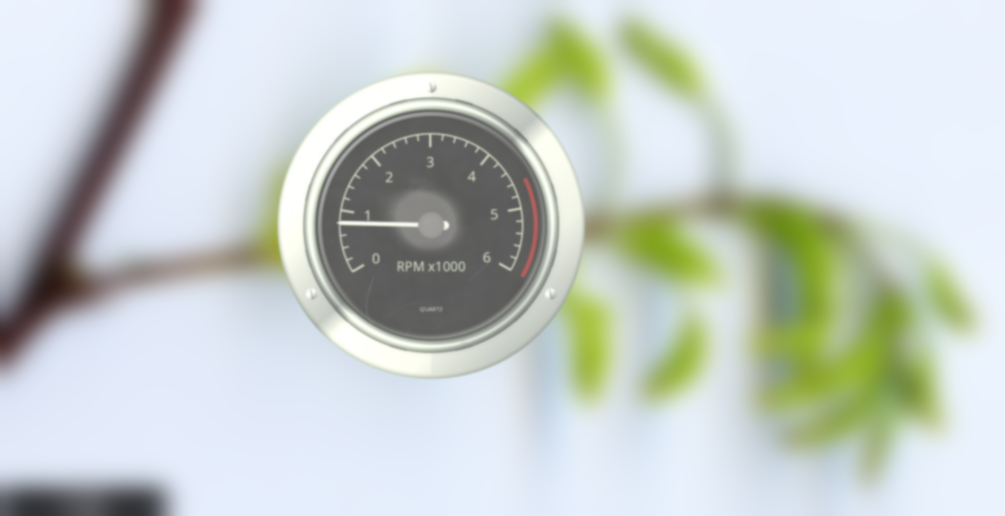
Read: 800 (rpm)
